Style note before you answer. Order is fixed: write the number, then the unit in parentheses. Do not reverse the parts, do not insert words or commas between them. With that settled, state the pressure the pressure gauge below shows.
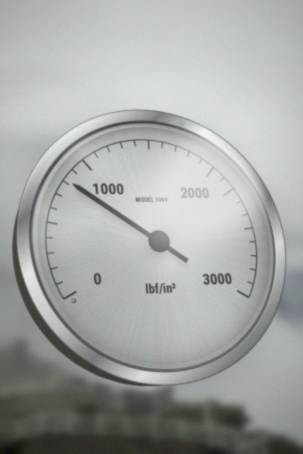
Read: 800 (psi)
